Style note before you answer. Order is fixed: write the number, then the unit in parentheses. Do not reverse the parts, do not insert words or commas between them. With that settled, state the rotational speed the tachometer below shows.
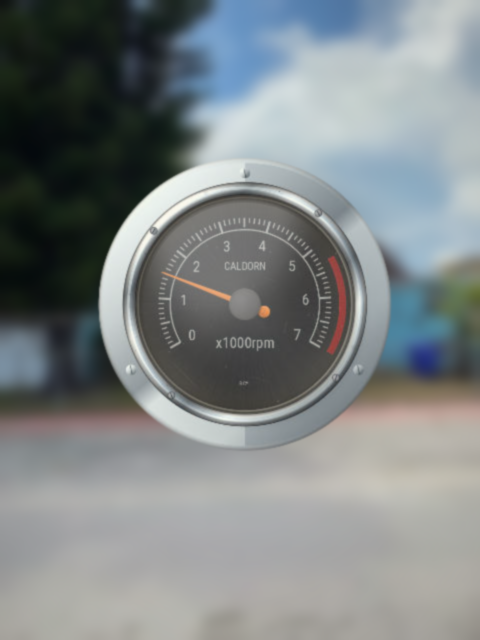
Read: 1500 (rpm)
